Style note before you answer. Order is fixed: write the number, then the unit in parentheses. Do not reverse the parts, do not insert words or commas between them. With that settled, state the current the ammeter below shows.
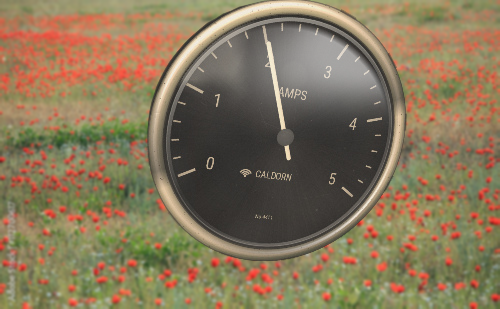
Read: 2 (A)
